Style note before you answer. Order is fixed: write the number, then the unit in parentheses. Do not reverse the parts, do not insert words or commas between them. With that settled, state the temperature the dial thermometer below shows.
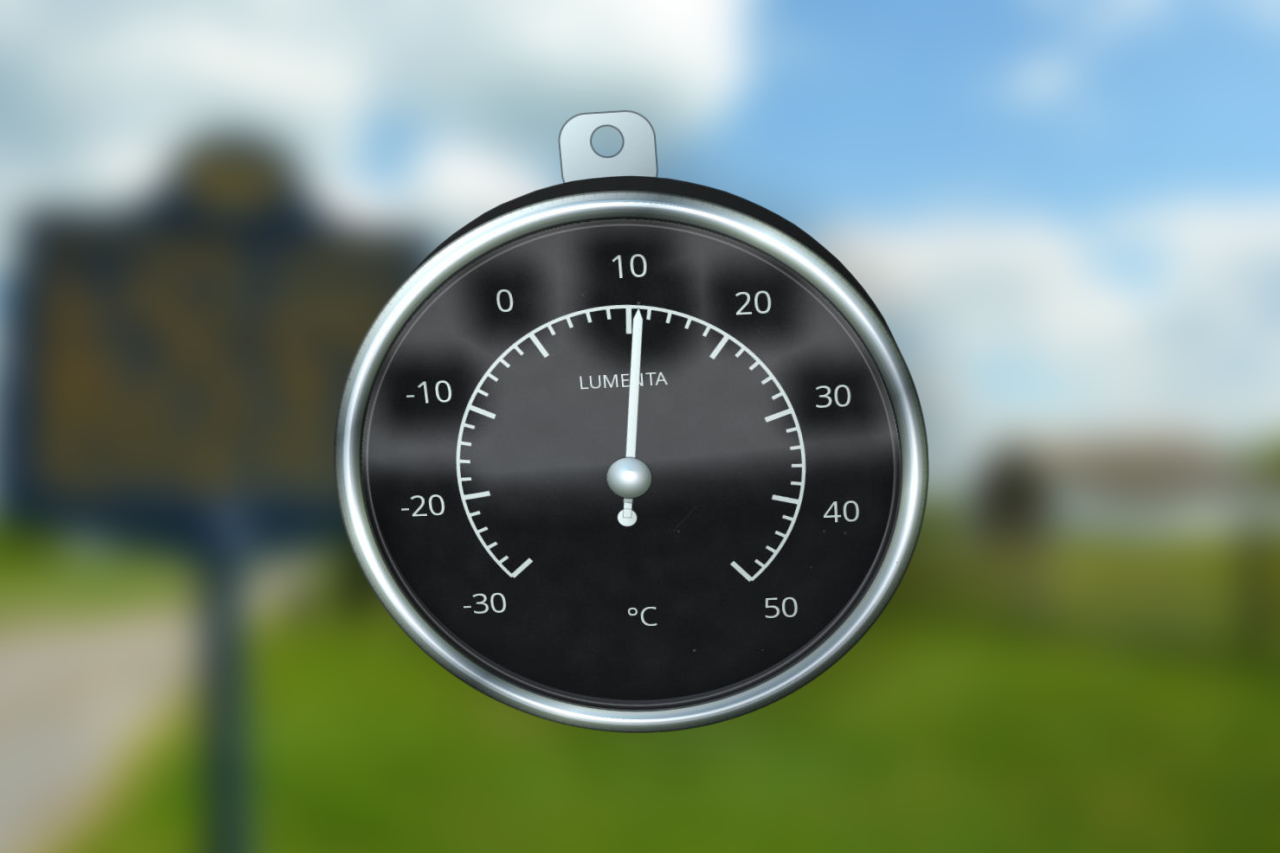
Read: 11 (°C)
